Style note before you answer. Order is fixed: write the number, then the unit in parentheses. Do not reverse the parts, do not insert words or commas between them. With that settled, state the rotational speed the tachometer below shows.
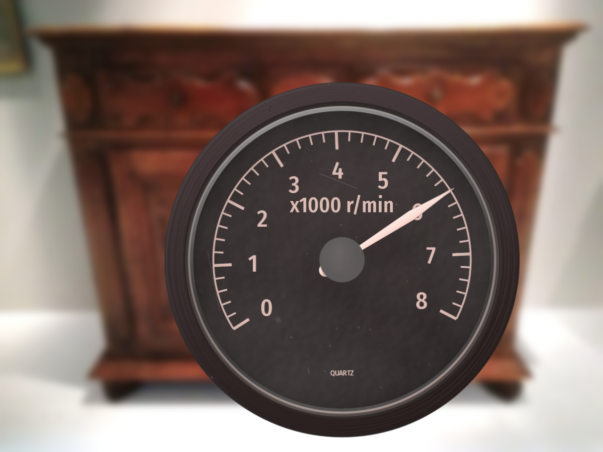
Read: 6000 (rpm)
